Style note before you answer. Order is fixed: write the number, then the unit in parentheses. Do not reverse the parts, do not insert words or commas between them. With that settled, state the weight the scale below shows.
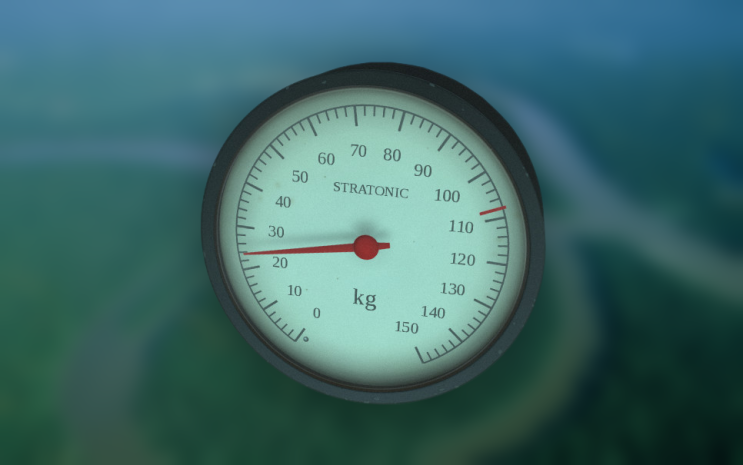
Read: 24 (kg)
